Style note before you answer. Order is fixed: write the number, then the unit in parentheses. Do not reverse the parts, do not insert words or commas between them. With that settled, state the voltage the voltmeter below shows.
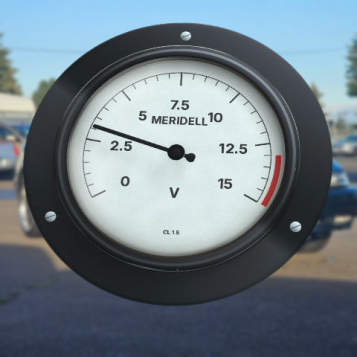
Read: 3 (V)
